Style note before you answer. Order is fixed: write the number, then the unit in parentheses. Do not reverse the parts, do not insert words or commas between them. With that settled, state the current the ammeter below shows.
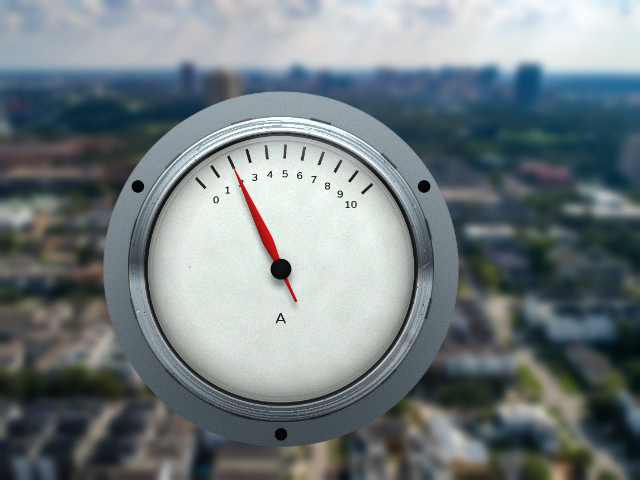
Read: 2 (A)
